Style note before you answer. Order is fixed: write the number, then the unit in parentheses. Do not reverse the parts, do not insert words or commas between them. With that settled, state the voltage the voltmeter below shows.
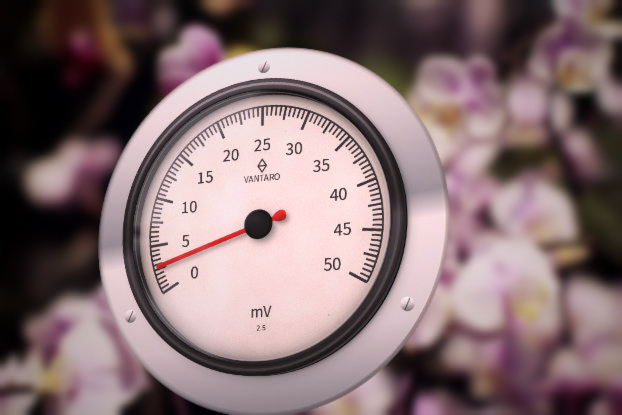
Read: 2.5 (mV)
